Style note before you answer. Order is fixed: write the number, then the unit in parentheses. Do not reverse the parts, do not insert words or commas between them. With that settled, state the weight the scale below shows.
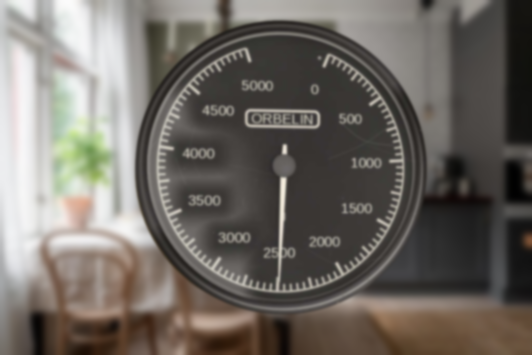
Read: 2500 (g)
